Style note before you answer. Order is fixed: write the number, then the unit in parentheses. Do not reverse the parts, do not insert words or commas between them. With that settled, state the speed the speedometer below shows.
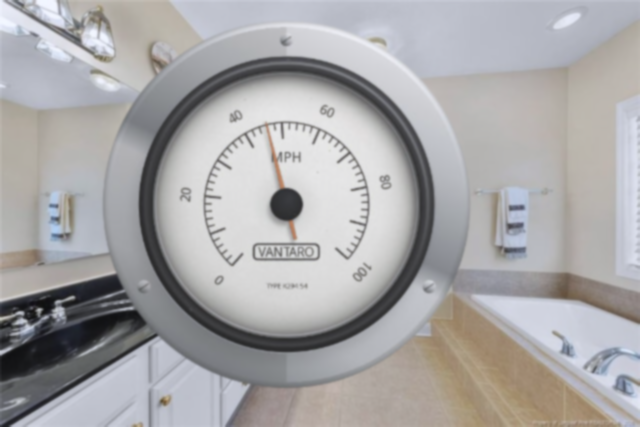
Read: 46 (mph)
